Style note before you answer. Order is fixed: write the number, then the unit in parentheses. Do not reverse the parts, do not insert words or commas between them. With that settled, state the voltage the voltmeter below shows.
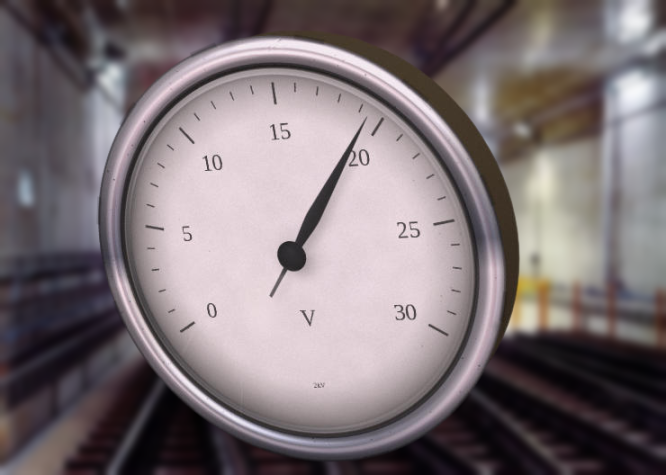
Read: 19.5 (V)
